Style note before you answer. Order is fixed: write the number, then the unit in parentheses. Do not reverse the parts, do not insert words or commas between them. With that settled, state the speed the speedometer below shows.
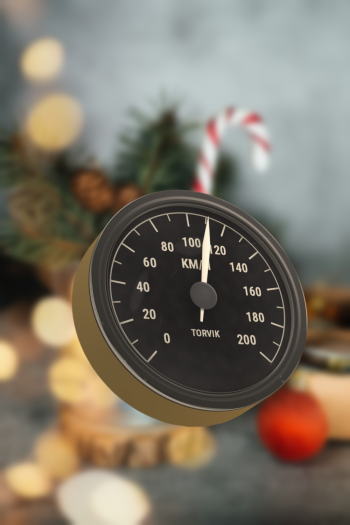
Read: 110 (km/h)
